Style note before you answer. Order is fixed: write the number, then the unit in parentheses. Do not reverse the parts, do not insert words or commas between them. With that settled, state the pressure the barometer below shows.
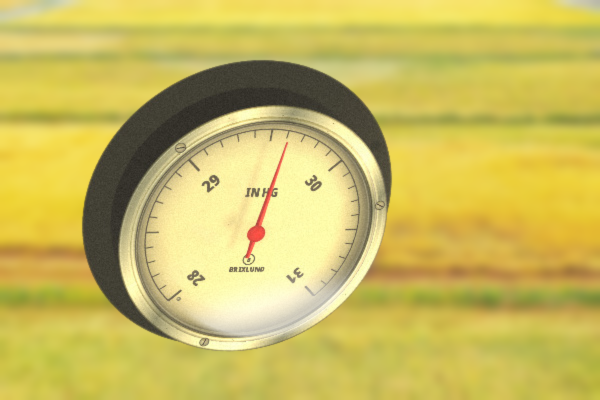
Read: 29.6 (inHg)
